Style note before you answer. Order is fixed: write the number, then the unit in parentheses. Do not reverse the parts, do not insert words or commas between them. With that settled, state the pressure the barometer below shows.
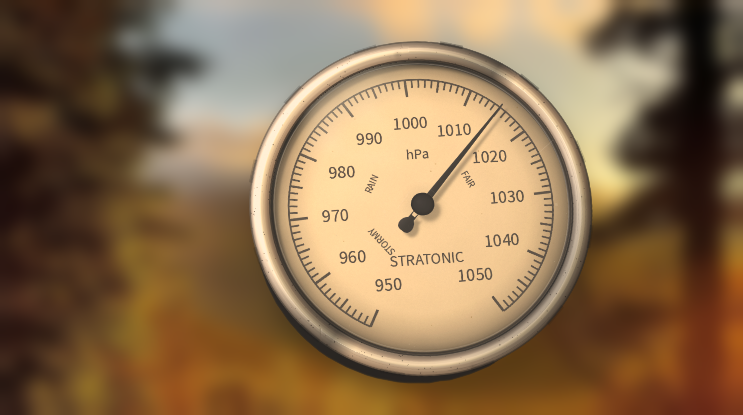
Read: 1015 (hPa)
